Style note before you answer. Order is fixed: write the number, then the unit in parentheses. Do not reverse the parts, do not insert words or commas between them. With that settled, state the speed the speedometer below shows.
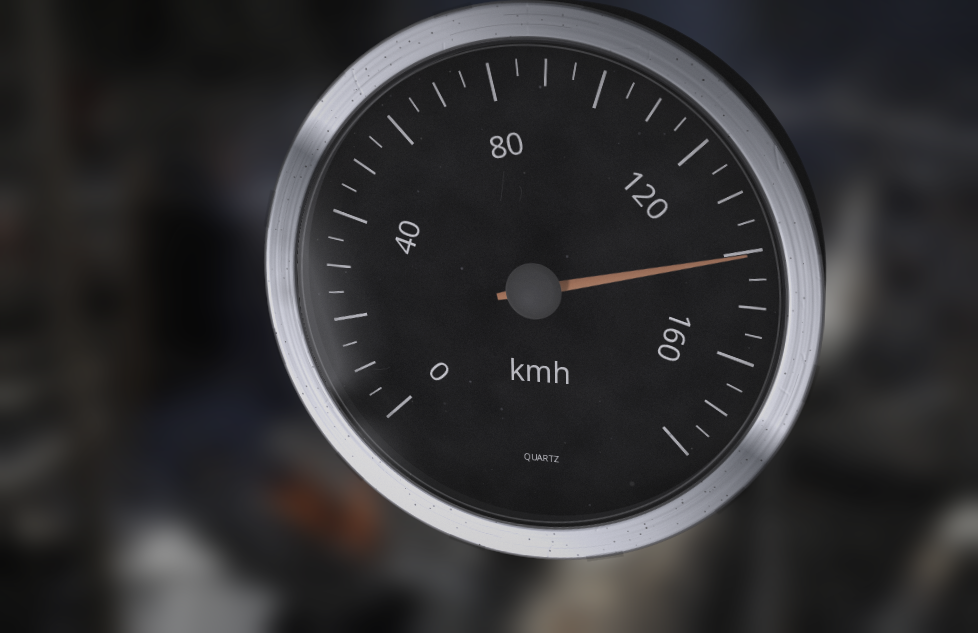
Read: 140 (km/h)
